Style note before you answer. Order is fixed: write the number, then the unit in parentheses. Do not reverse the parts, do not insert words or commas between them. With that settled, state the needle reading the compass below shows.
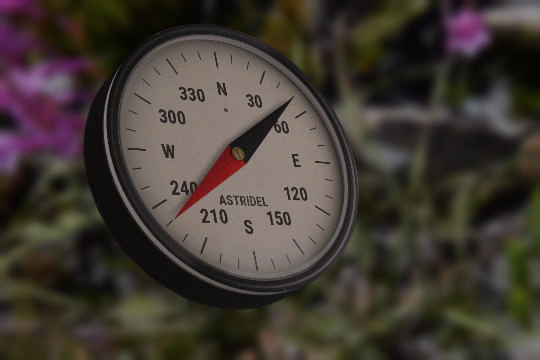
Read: 230 (°)
